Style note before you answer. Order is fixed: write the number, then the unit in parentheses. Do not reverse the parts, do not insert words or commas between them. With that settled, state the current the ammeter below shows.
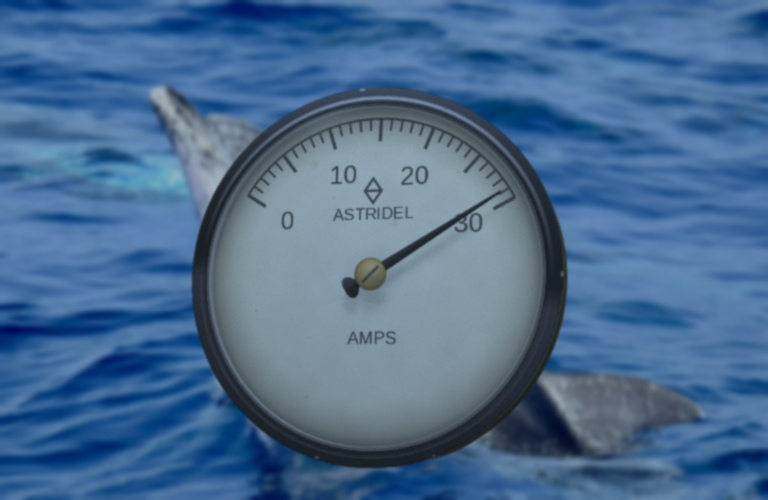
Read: 29 (A)
